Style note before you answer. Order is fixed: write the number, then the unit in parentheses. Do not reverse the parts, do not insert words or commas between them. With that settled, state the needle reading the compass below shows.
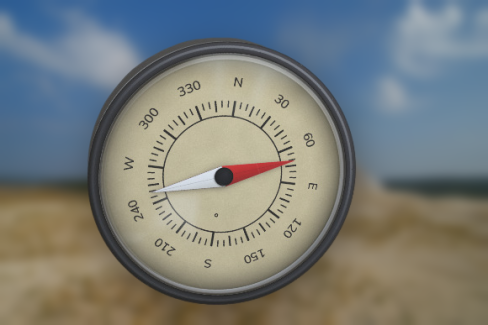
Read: 70 (°)
